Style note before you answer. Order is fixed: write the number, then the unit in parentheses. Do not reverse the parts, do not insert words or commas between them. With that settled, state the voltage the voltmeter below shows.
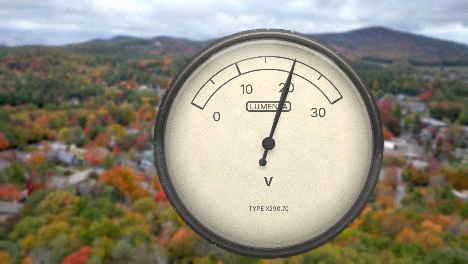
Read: 20 (V)
